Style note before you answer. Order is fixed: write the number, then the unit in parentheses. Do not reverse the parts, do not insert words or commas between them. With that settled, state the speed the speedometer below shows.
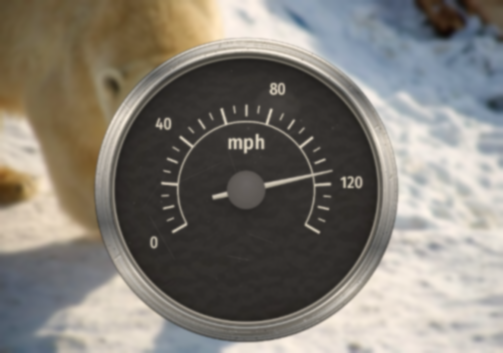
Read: 115 (mph)
